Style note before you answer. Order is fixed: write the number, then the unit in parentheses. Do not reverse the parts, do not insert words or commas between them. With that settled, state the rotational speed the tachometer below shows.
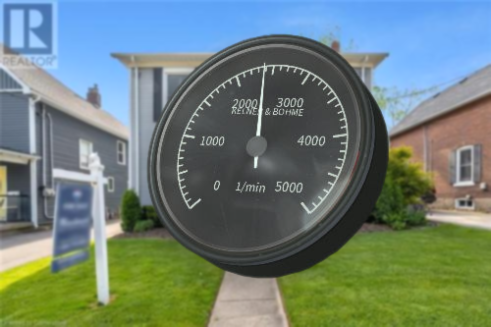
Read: 2400 (rpm)
